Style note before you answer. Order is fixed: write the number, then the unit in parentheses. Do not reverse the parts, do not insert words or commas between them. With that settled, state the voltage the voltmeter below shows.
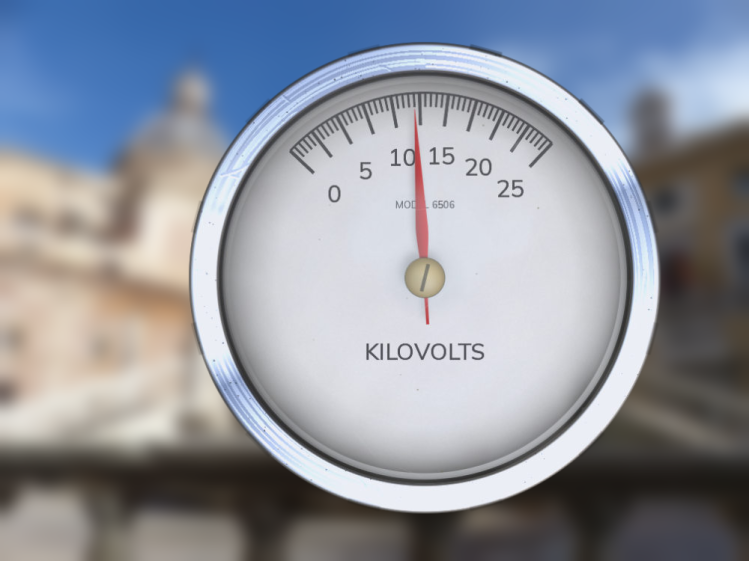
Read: 12 (kV)
